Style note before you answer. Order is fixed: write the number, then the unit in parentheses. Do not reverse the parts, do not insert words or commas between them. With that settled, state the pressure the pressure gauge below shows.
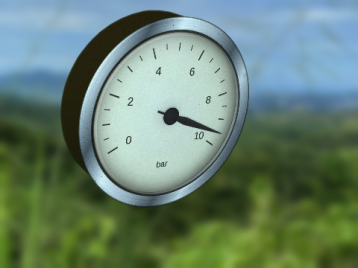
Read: 9.5 (bar)
